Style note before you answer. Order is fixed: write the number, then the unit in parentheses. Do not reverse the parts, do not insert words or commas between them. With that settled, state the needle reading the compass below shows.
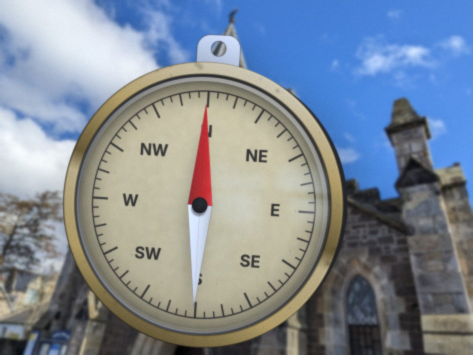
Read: 0 (°)
